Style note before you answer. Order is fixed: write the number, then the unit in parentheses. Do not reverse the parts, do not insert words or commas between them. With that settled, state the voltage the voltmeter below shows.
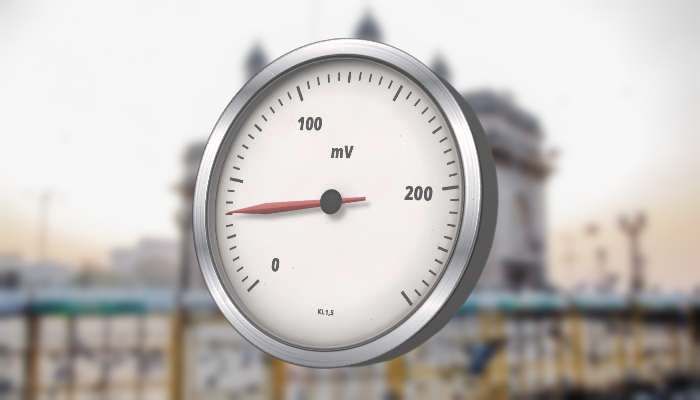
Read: 35 (mV)
